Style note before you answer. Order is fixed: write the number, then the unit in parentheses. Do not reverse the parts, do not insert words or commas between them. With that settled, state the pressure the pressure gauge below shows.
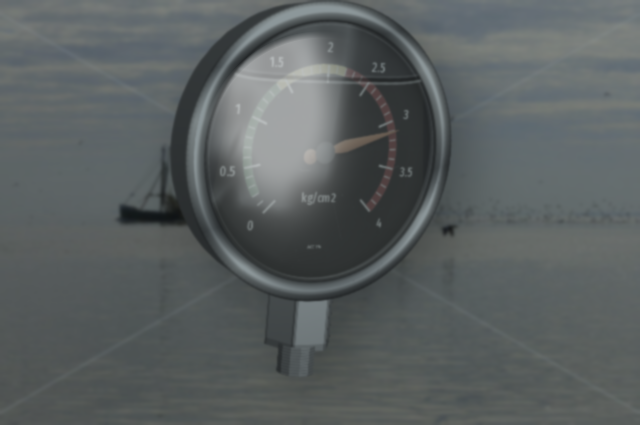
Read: 3.1 (kg/cm²)
